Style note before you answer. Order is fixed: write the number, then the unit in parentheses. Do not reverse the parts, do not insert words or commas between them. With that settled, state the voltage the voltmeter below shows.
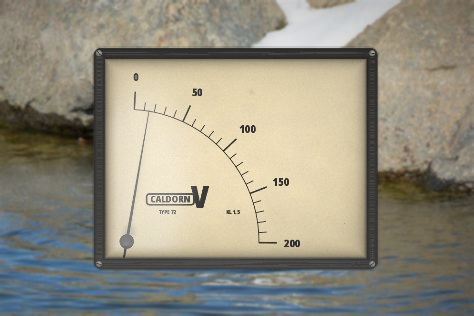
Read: 15 (V)
